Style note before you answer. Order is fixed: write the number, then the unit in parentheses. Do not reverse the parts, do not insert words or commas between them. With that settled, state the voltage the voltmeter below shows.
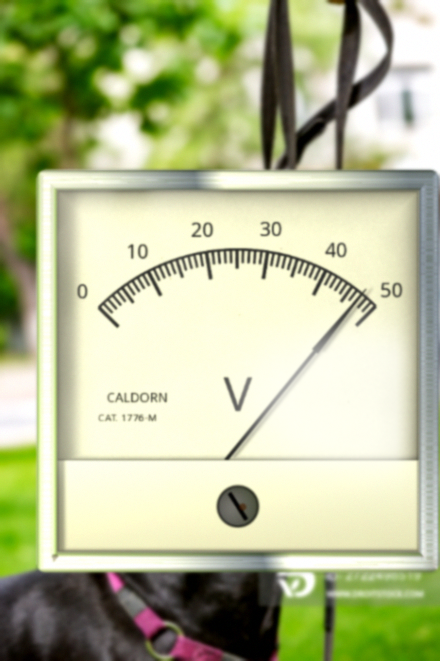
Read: 47 (V)
